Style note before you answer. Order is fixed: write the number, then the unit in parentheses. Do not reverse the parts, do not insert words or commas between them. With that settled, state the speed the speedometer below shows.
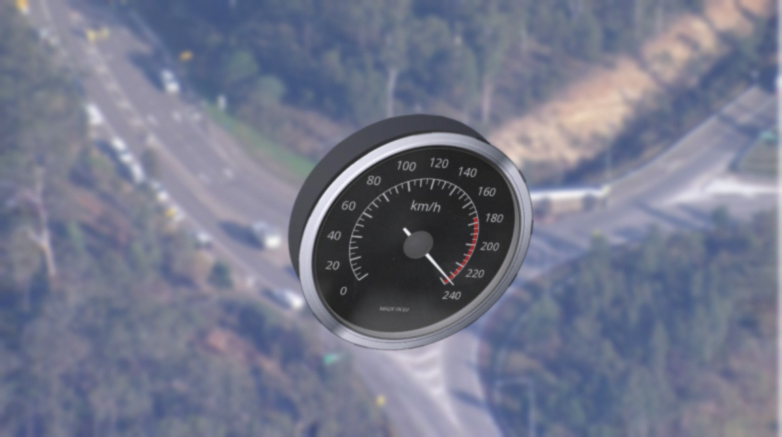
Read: 235 (km/h)
